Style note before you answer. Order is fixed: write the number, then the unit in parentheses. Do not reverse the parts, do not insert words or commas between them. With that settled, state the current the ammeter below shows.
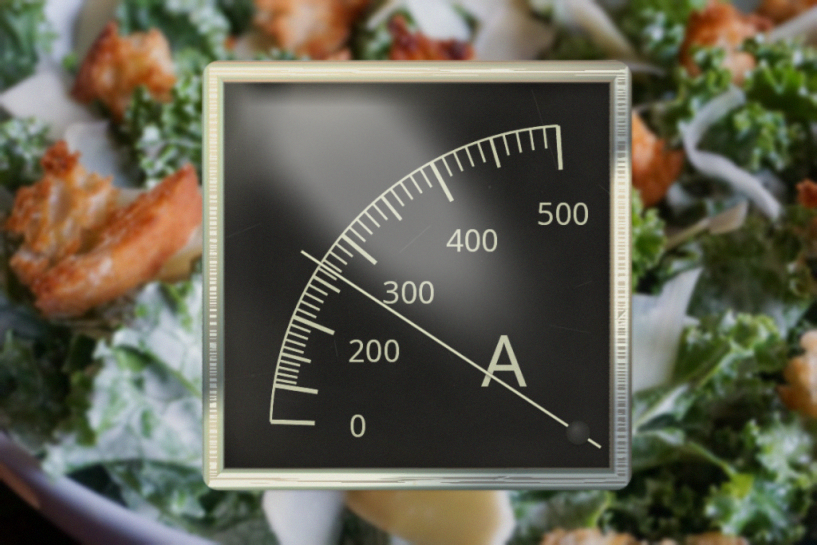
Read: 265 (A)
